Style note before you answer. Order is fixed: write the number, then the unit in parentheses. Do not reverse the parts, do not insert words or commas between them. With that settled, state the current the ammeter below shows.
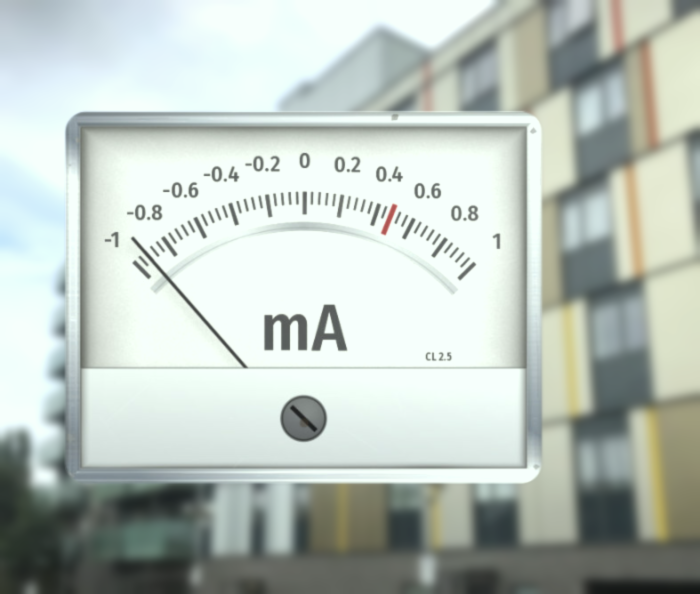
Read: -0.92 (mA)
